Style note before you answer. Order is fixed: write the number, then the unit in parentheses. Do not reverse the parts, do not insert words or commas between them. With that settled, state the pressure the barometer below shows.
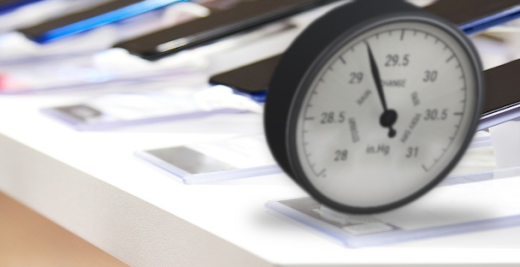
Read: 29.2 (inHg)
